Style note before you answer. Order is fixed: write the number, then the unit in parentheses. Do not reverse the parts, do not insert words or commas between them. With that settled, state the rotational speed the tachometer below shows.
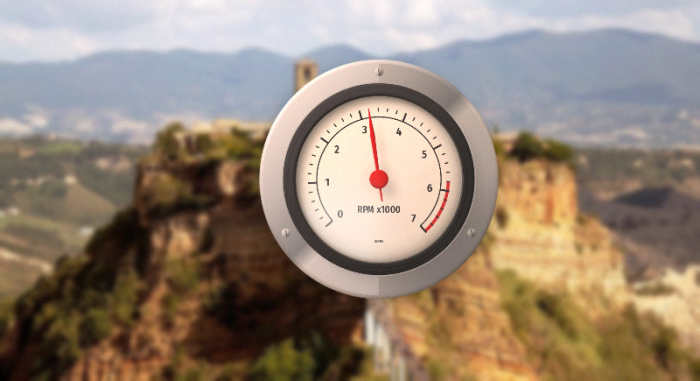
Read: 3200 (rpm)
